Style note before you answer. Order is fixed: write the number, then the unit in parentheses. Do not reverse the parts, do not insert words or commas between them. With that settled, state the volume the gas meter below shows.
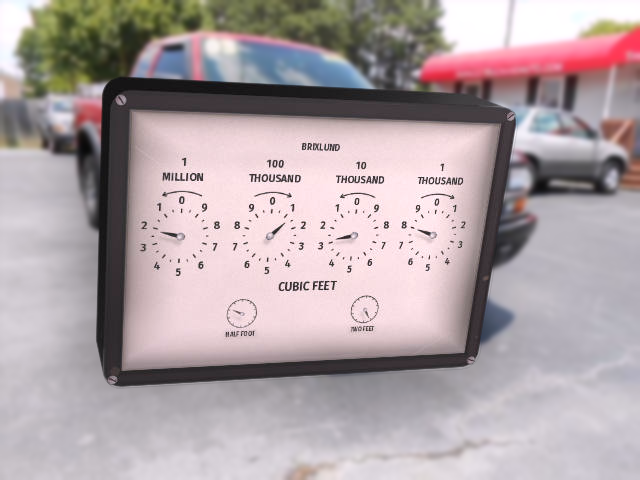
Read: 212800 (ft³)
